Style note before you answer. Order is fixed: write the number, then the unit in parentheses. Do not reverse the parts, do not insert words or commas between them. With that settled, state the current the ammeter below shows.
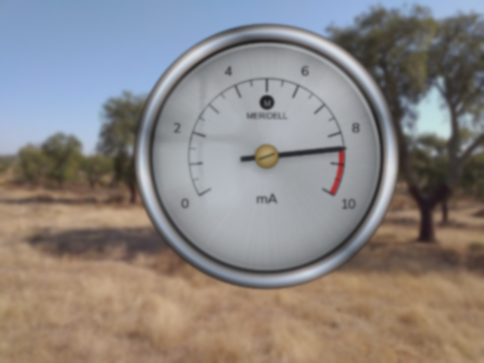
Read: 8.5 (mA)
